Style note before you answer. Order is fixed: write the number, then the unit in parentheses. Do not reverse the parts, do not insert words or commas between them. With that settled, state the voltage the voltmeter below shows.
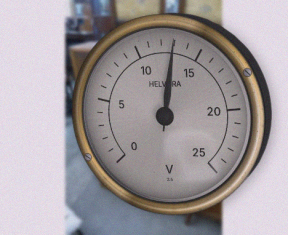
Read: 13 (V)
